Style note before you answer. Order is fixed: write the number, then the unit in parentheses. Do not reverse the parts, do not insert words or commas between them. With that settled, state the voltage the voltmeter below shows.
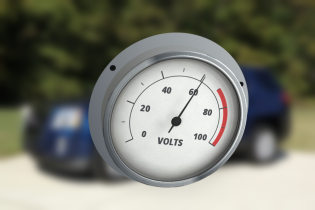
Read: 60 (V)
